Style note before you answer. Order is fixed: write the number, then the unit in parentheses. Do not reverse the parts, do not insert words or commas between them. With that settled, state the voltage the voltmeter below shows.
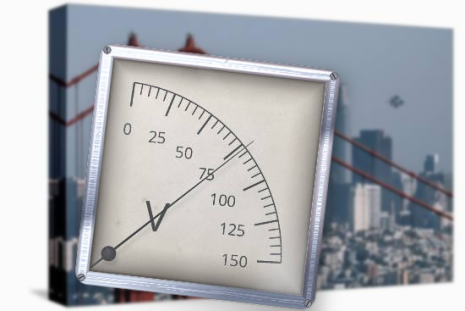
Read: 77.5 (V)
